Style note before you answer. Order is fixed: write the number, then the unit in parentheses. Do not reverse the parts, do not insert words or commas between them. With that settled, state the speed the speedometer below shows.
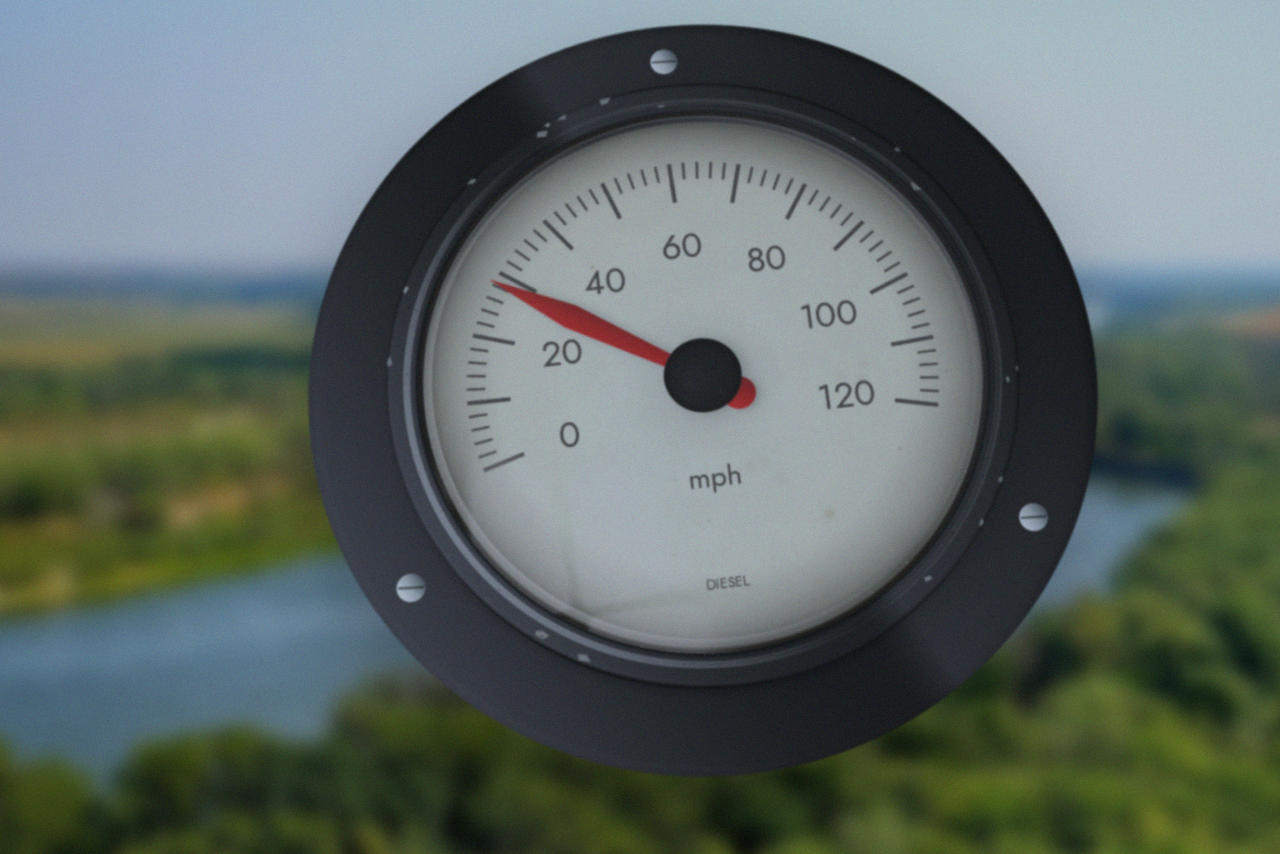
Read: 28 (mph)
